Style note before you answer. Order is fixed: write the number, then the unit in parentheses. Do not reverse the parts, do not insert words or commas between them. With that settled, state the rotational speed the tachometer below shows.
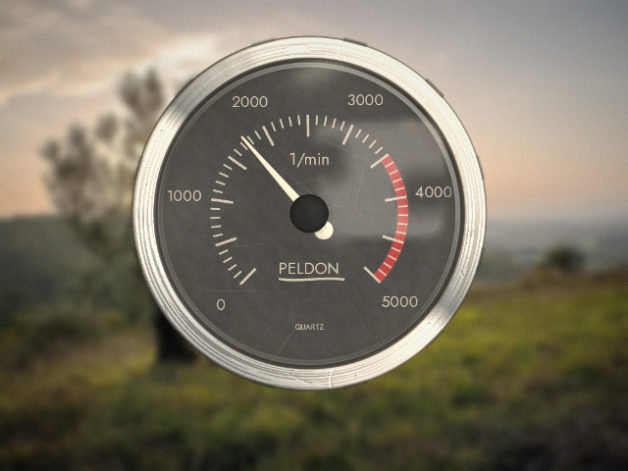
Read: 1750 (rpm)
